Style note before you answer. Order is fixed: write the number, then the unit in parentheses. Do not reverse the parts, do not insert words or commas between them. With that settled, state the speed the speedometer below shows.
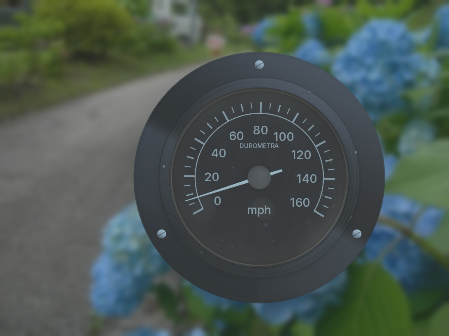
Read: 7.5 (mph)
